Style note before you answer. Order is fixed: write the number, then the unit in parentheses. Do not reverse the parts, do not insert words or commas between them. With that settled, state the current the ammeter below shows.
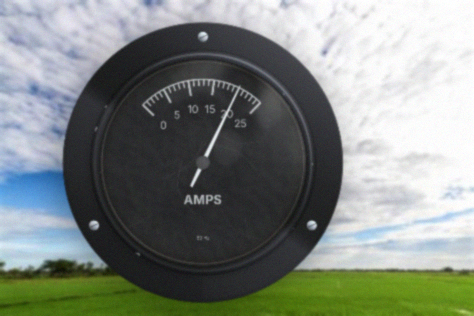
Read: 20 (A)
